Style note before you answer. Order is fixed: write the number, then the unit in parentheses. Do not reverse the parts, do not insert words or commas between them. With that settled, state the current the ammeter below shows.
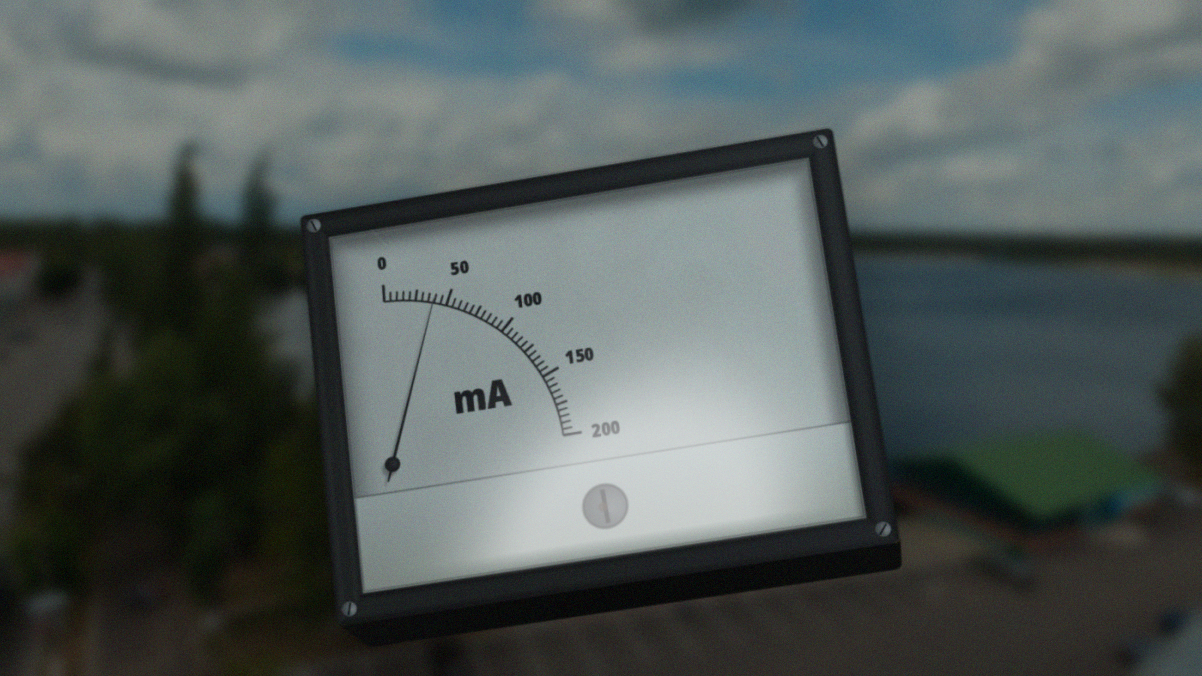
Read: 40 (mA)
